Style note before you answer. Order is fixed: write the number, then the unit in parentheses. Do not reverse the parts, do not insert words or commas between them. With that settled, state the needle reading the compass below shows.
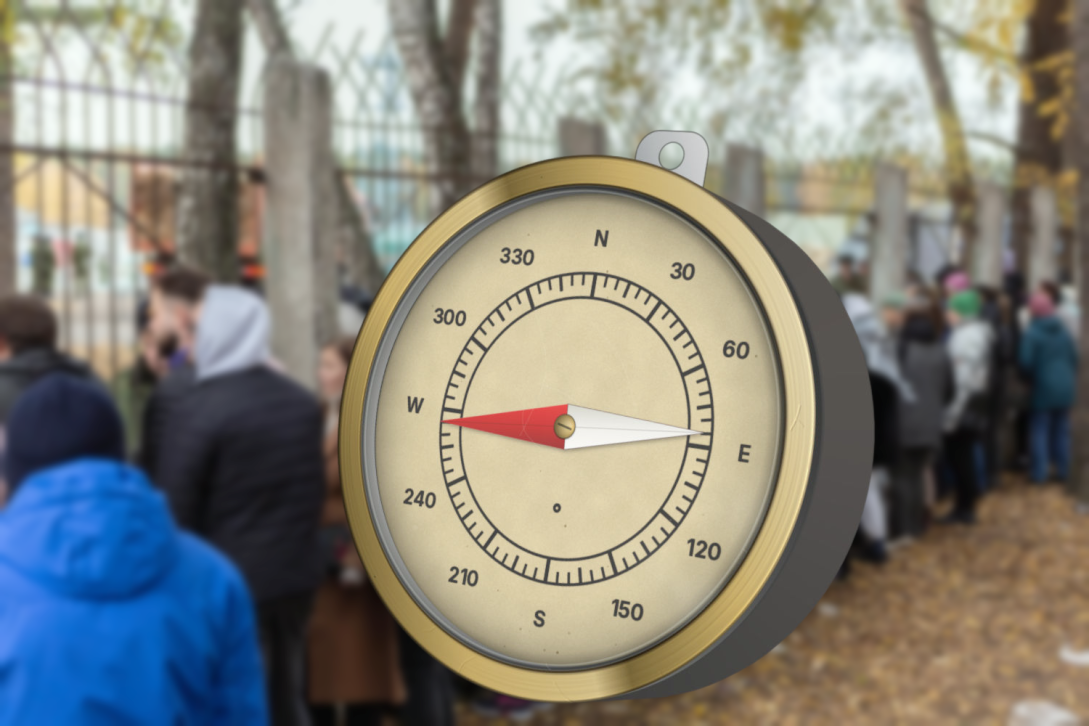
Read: 265 (°)
